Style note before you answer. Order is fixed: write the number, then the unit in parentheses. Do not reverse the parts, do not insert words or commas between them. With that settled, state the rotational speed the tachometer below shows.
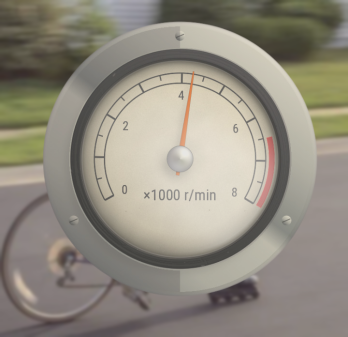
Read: 4250 (rpm)
